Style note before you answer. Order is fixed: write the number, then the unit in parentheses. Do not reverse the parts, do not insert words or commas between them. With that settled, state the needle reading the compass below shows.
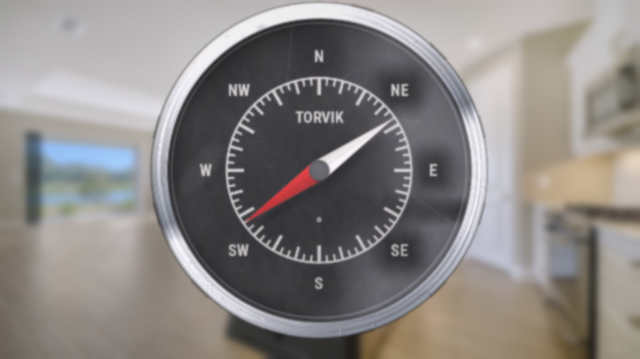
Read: 235 (°)
